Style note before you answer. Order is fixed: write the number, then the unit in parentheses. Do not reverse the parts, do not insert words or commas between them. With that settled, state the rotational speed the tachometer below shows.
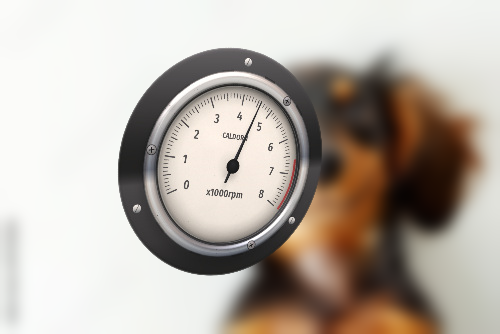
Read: 4500 (rpm)
